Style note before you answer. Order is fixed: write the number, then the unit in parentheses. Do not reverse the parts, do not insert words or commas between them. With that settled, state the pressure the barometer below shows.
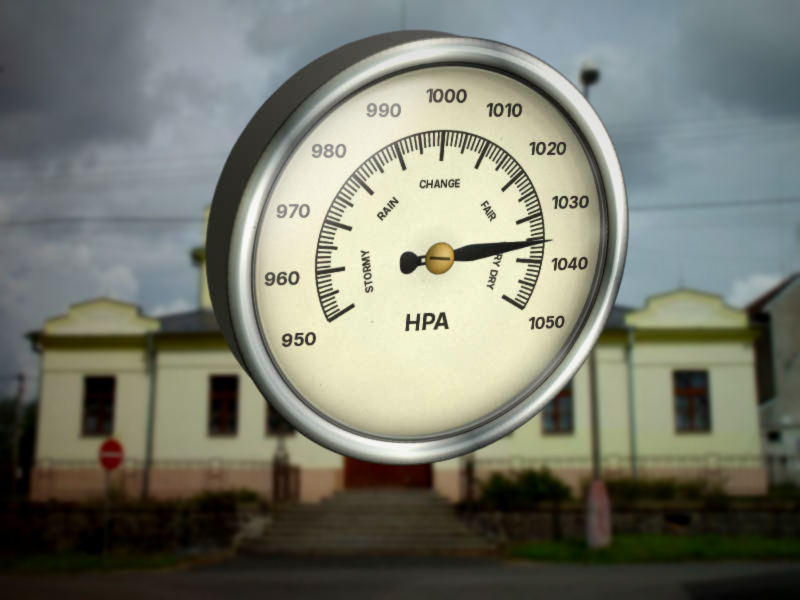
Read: 1035 (hPa)
